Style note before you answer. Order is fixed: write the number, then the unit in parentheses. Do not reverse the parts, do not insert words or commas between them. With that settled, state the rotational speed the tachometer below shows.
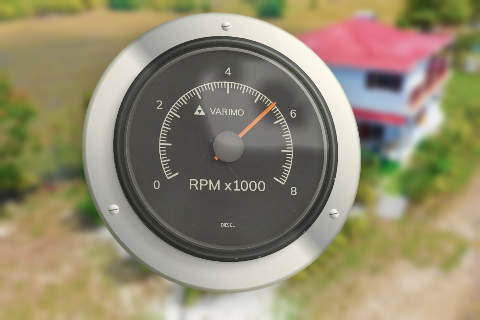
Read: 5500 (rpm)
